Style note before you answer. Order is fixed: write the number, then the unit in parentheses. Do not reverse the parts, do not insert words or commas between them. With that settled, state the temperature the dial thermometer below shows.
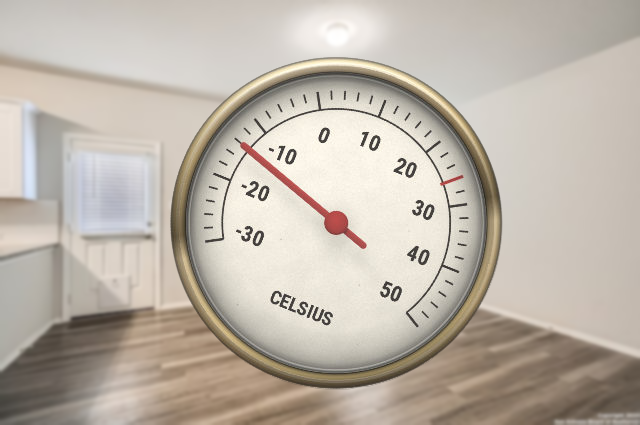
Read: -14 (°C)
